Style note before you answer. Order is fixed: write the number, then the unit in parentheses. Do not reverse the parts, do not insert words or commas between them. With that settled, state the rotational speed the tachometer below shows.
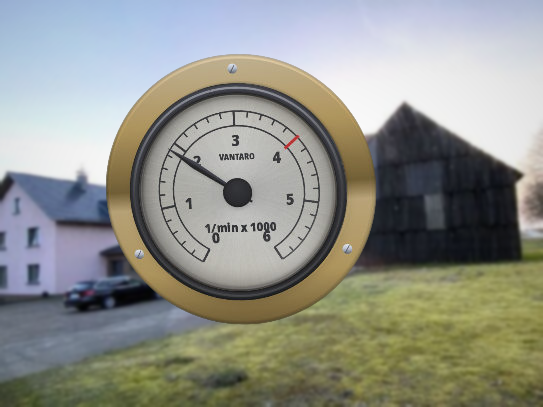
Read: 1900 (rpm)
